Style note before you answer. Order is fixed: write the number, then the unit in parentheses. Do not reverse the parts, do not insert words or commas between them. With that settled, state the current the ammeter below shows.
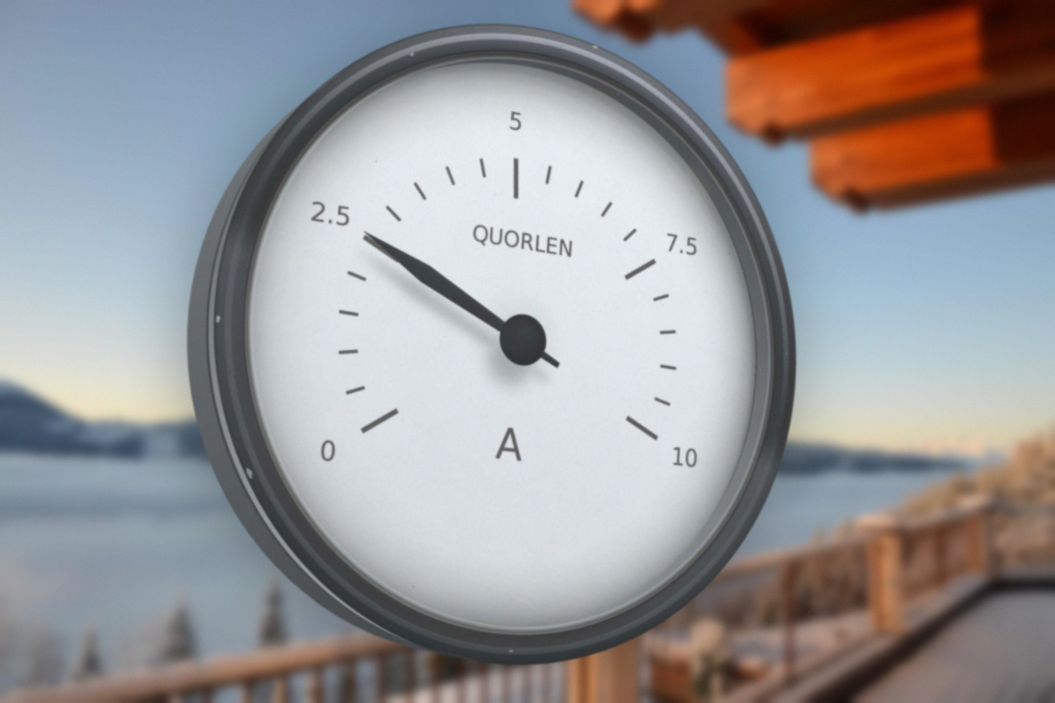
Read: 2.5 (A)
